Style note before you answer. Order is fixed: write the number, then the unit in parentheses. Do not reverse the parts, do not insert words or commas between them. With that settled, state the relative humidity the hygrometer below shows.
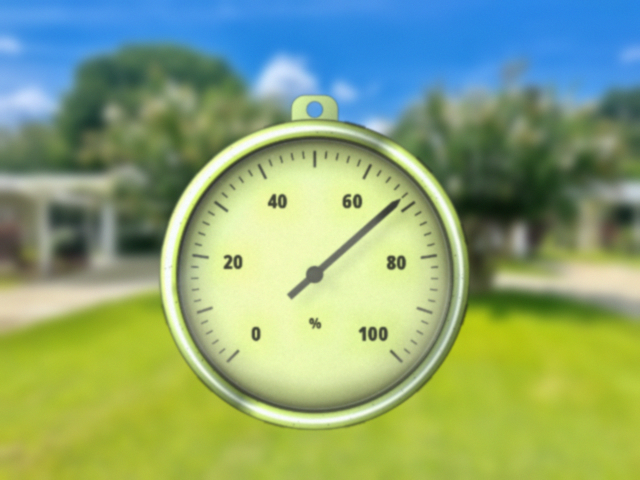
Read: 68 (%)
